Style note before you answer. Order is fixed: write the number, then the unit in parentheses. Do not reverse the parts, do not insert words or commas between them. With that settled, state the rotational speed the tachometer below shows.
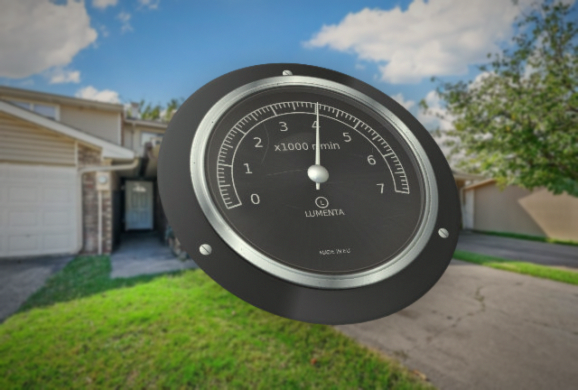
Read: 4000 (rpm)
